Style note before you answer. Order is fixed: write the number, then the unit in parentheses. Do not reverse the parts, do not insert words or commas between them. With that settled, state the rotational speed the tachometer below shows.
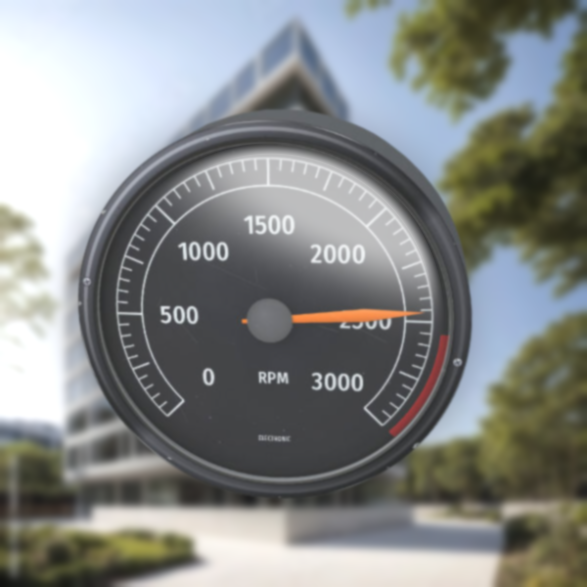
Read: 2450 (rpm)
